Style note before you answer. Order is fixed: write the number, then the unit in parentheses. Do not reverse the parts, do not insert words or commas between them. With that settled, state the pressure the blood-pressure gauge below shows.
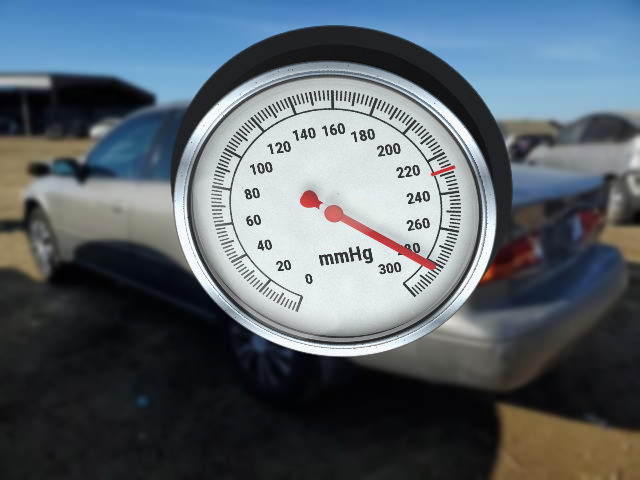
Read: 280 (mmHg)
